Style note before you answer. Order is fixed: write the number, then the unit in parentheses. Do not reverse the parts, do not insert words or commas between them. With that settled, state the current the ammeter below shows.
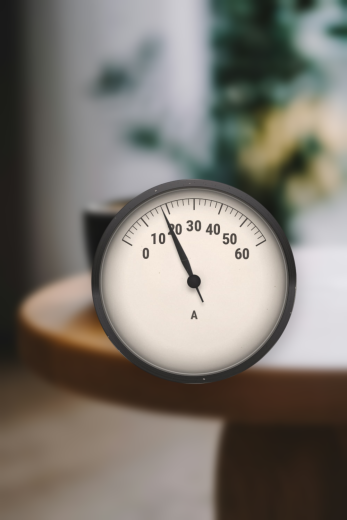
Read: 18 (A)
